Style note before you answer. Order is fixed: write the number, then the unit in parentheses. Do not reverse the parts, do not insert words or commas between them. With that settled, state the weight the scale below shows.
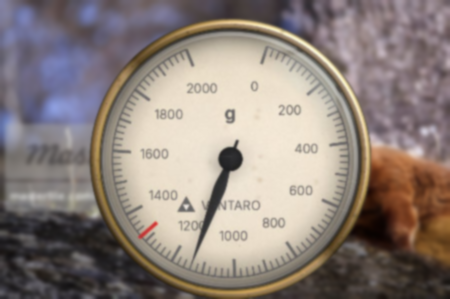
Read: 1140 (g)
